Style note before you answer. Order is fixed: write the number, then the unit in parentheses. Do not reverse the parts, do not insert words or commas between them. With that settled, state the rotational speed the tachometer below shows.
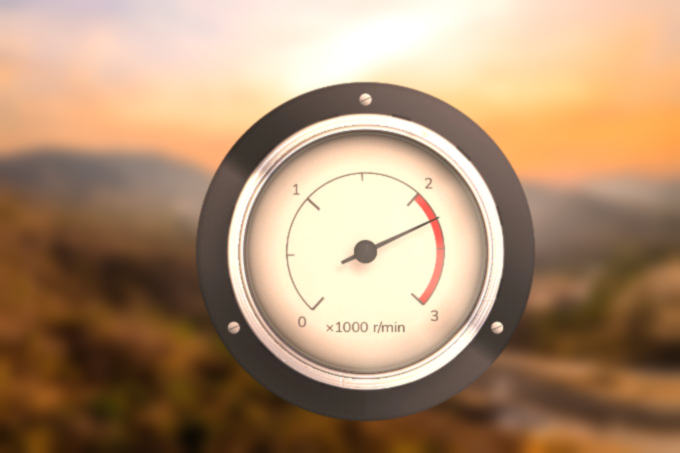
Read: 2250 (rpm)
